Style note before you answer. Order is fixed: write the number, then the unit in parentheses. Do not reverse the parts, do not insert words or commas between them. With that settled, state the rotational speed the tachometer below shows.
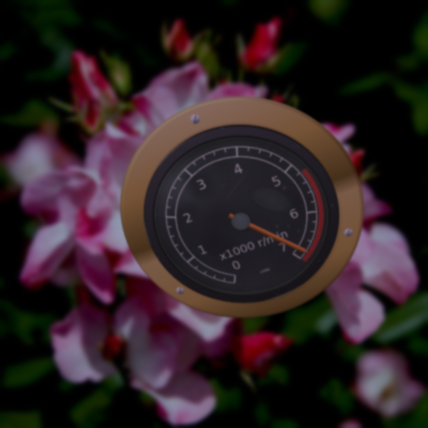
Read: 6800 (rpm)
